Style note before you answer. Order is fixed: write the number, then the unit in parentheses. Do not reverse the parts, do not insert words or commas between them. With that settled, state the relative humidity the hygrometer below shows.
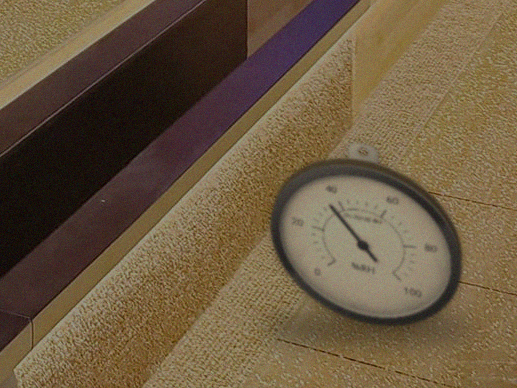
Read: 36 (%)
